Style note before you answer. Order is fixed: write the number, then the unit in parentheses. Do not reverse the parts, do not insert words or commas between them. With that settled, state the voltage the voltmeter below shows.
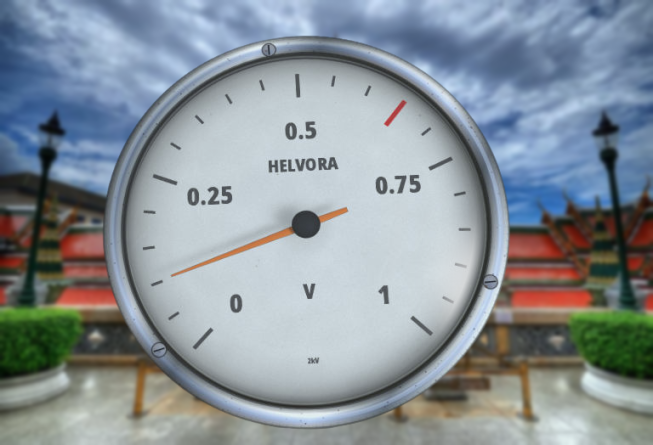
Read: 0.1 (V)
